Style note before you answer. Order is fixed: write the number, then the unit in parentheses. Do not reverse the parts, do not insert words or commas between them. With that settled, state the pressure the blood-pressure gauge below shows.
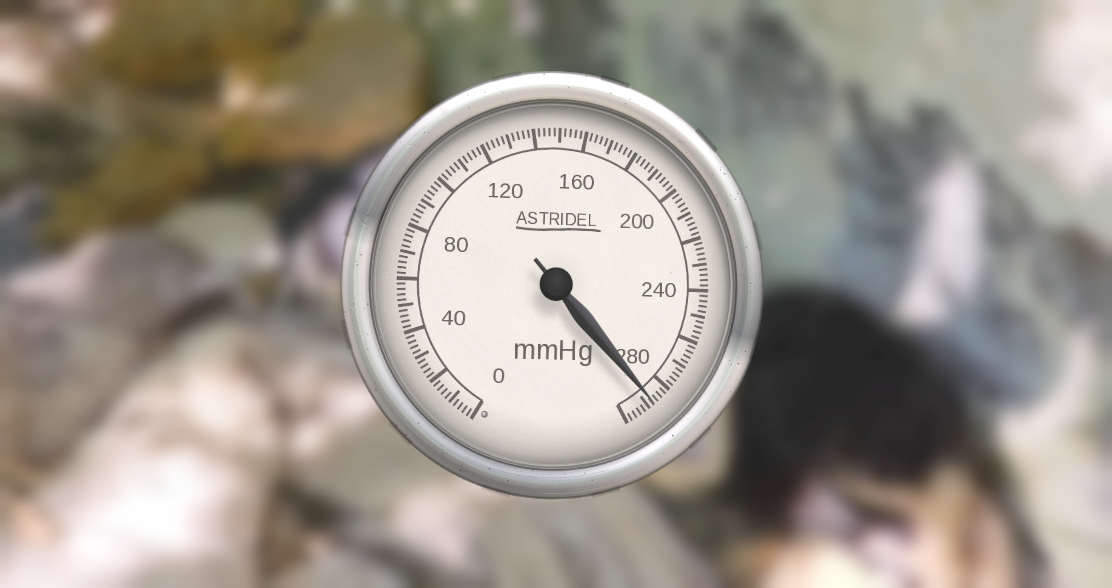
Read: 288 (mmHg)
